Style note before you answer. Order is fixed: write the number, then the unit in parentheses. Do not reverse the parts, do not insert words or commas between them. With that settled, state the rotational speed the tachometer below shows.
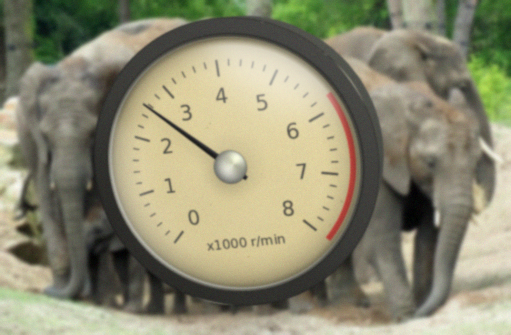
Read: 2600 (rpm)
